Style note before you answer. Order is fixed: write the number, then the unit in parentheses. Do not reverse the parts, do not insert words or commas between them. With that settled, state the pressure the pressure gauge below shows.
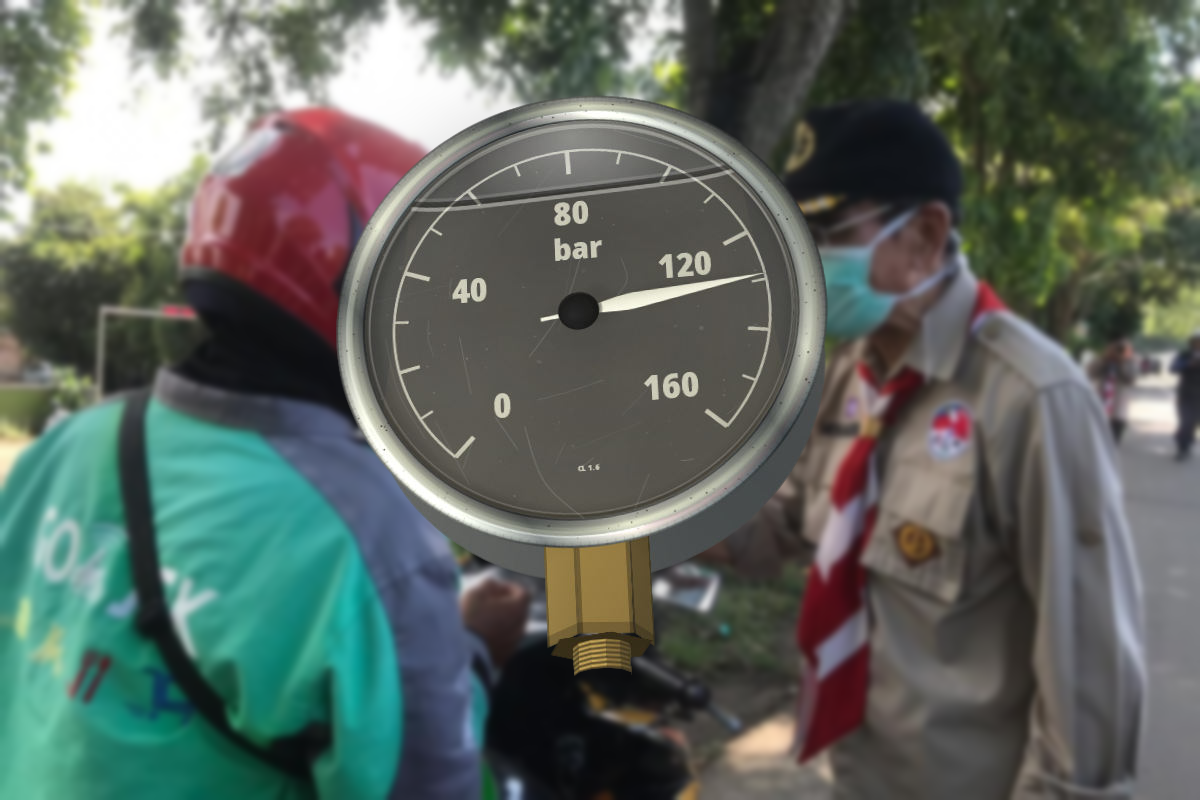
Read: 130 (bar)
